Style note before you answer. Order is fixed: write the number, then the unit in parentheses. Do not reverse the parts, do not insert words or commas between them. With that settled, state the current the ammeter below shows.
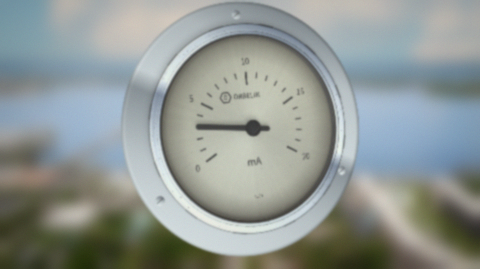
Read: 3 (mA)
